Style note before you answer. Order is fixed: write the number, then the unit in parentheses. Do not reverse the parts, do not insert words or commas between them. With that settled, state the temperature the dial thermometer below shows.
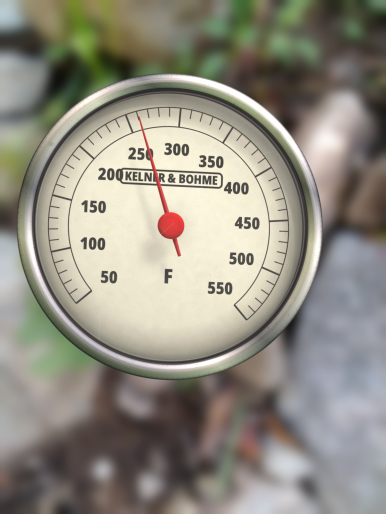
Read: 260 (°F)
